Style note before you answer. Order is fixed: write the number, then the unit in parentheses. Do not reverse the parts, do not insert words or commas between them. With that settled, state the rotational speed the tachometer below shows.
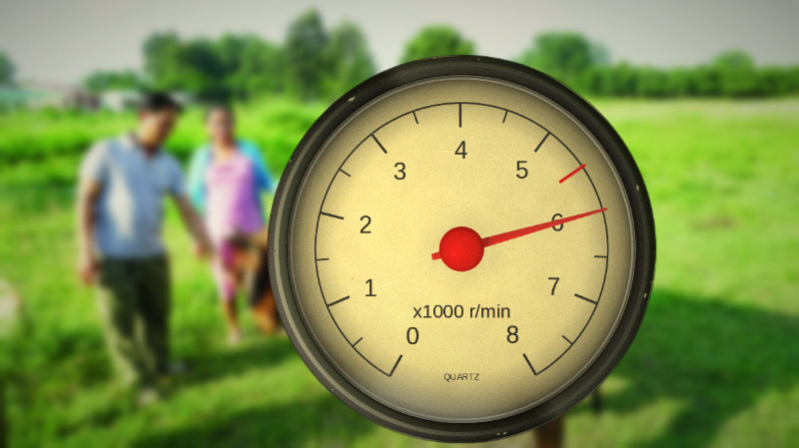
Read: 6000 (rpm)
